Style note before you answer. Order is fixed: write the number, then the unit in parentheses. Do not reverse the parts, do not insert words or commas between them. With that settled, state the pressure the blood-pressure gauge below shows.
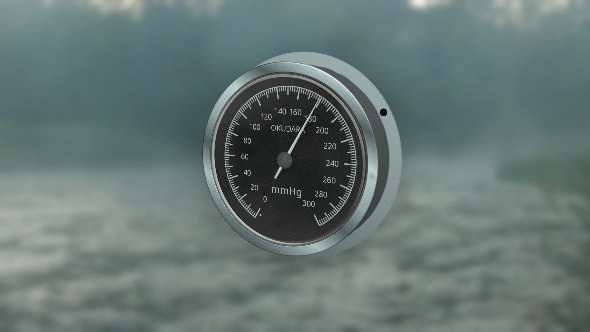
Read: 180 (mmHg)
